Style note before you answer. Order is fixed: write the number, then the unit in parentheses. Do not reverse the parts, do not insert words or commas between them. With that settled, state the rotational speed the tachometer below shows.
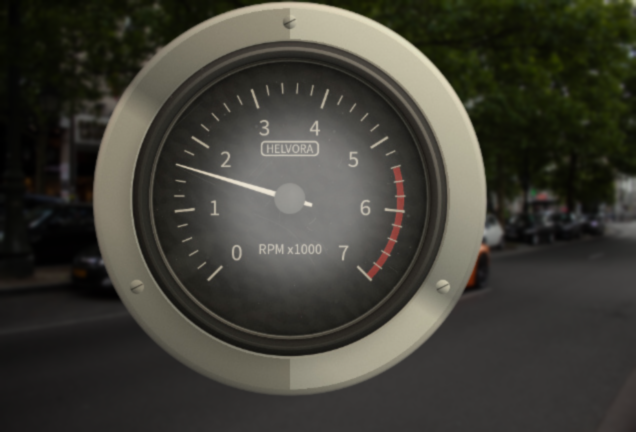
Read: 1600 (rpm)
